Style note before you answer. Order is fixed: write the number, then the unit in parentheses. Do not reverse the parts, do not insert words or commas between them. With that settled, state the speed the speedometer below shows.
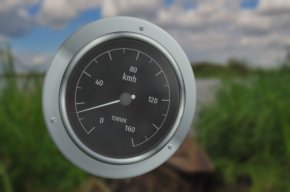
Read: 15 (km/h)
